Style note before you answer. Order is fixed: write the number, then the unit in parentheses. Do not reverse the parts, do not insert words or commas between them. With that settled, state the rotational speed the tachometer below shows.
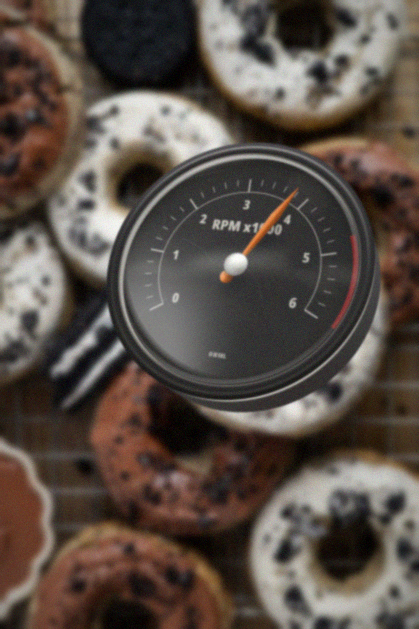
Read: 3800 (rpm)
